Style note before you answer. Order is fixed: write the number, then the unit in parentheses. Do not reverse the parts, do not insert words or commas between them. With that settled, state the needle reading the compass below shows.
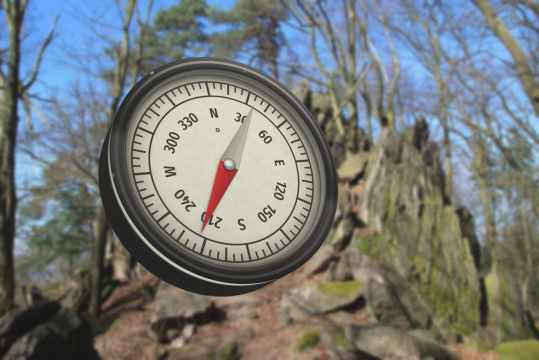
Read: 215 (°)
